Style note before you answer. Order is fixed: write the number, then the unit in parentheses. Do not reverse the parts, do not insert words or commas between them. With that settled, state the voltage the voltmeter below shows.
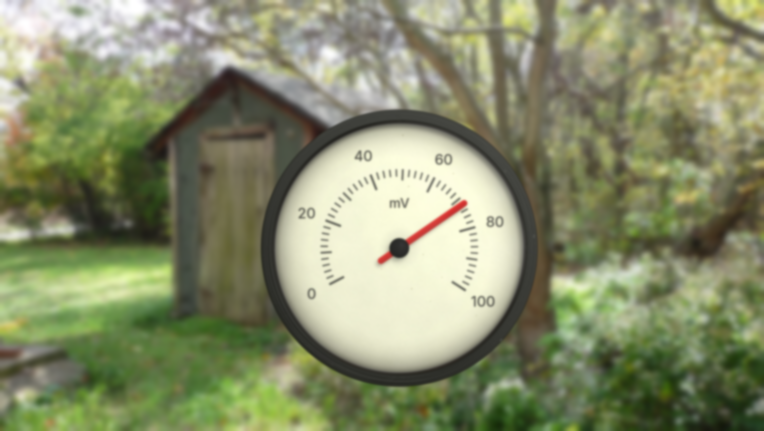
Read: 72 (mV)
